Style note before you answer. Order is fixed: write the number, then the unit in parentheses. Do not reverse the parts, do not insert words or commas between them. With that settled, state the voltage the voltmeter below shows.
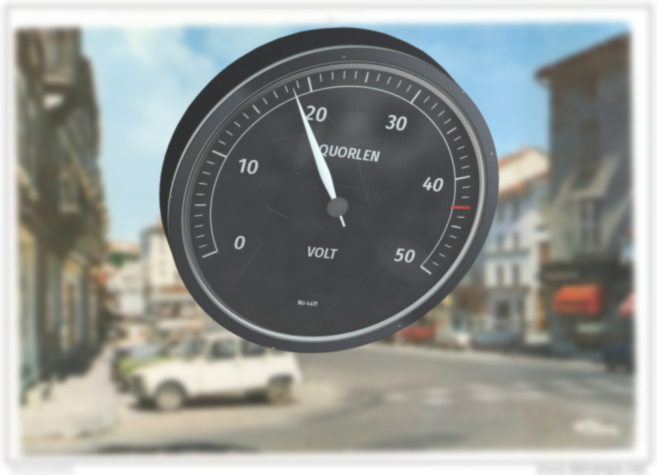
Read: 18.5 (V)
